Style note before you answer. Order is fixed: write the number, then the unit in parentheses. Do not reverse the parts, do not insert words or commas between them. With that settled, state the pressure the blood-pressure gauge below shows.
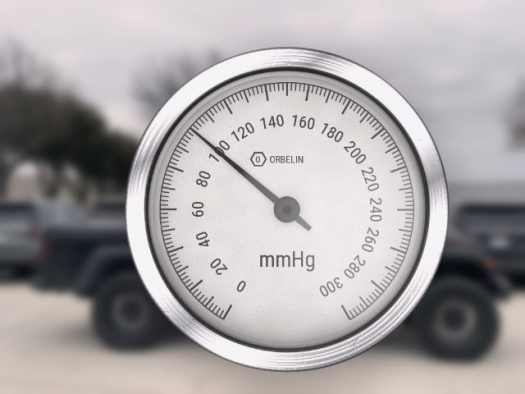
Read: 100 (mmHg)
